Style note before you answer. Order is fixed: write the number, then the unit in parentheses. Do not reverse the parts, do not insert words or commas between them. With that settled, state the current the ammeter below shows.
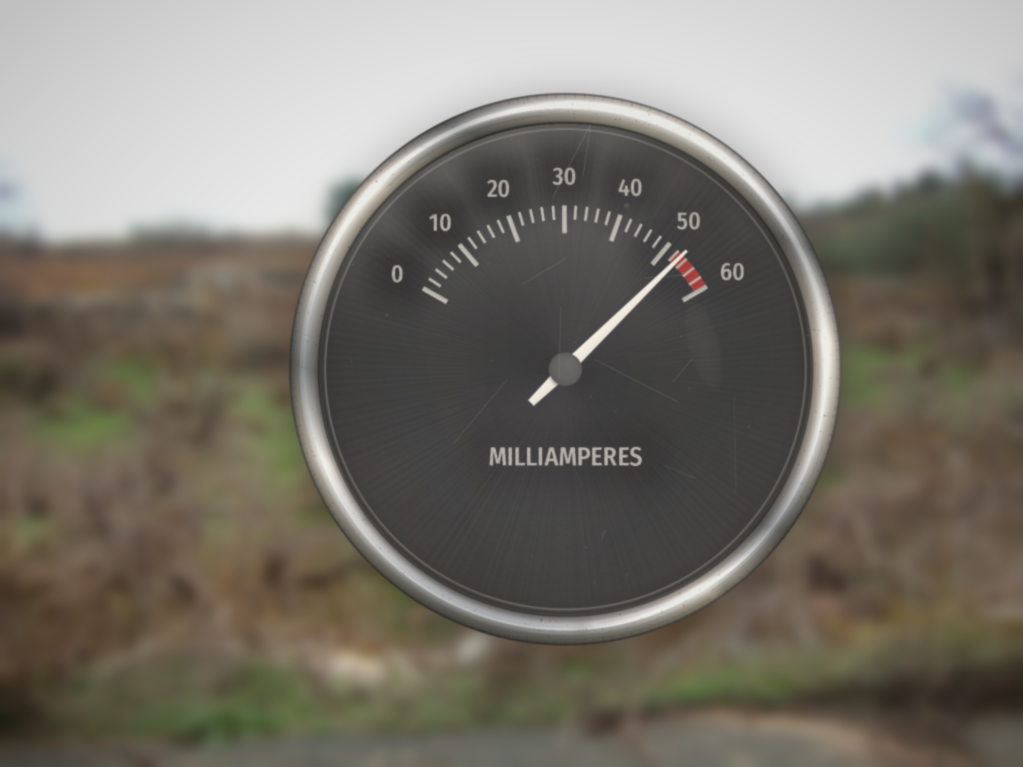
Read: 53 (mA)
